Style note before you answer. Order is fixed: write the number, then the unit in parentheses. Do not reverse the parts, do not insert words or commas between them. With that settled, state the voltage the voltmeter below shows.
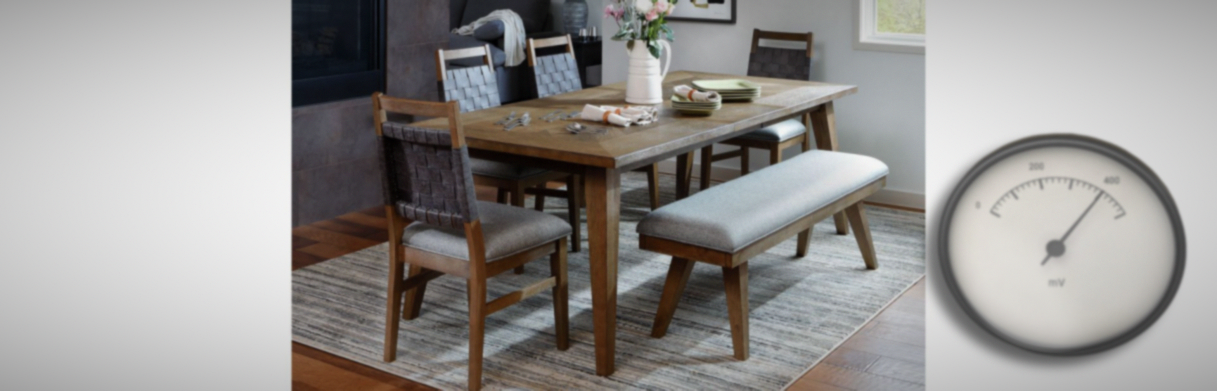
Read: 400 (mV)
